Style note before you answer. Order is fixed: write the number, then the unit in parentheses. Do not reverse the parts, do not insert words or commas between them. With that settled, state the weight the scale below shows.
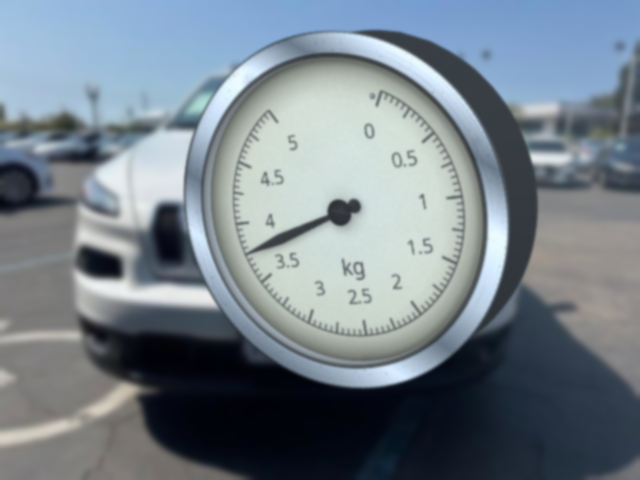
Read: 3.75 (kg)
